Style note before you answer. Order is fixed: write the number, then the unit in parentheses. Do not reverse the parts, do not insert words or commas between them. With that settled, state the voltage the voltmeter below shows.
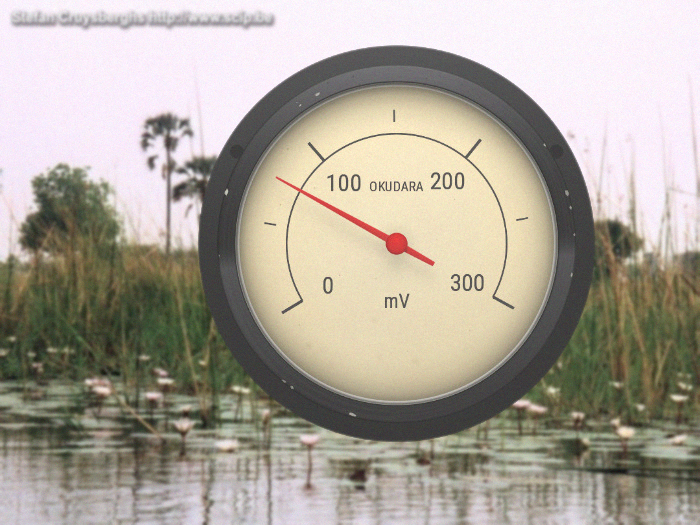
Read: 75 (mV)
